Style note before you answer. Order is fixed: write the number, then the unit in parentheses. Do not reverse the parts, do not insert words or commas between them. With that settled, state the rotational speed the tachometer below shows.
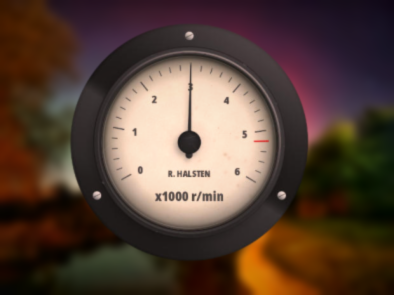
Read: 3000 (rpm)
